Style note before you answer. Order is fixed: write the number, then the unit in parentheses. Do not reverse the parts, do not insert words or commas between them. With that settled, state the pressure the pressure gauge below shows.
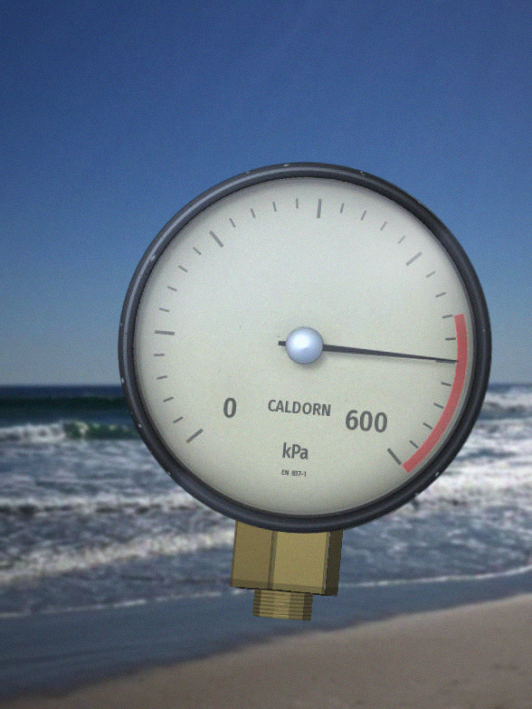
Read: 500 (kPa)
